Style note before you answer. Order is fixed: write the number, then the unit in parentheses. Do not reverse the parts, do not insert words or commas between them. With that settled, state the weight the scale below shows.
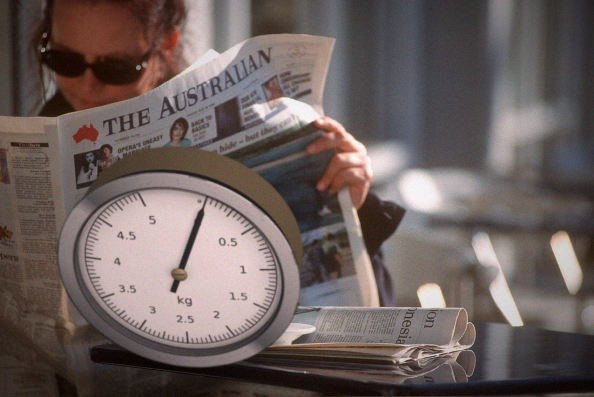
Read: 0 (kg)
